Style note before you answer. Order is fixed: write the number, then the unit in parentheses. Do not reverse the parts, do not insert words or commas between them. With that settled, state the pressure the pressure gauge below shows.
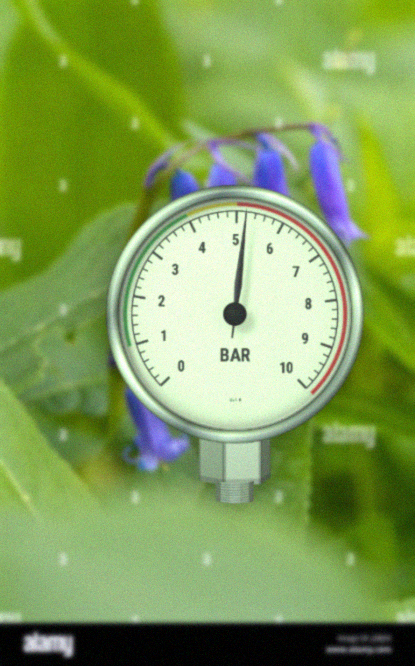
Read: 5.2 (bar)
